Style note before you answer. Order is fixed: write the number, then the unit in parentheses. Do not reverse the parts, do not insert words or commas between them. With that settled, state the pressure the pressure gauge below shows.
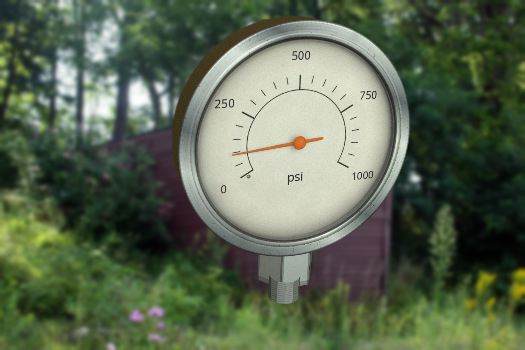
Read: 100 (psi)
